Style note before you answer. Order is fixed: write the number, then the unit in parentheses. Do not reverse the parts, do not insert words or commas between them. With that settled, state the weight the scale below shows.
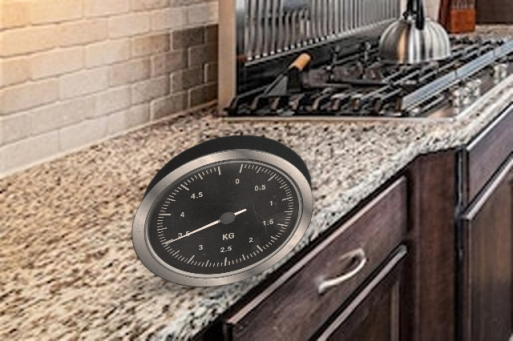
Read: 3.5 (kg)
